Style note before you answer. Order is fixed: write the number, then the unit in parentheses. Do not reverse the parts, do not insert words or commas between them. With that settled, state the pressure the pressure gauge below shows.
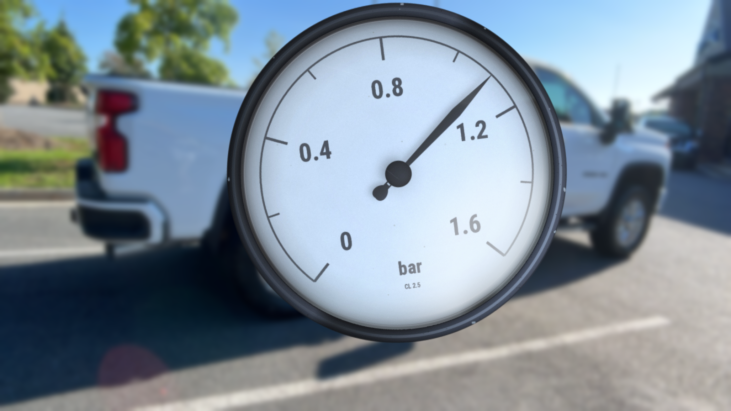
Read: 1.1 (bar)
